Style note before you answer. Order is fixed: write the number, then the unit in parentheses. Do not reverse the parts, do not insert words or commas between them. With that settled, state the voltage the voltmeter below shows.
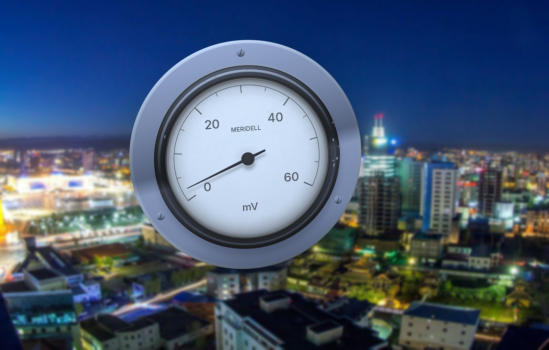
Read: 2.5 (mV)
